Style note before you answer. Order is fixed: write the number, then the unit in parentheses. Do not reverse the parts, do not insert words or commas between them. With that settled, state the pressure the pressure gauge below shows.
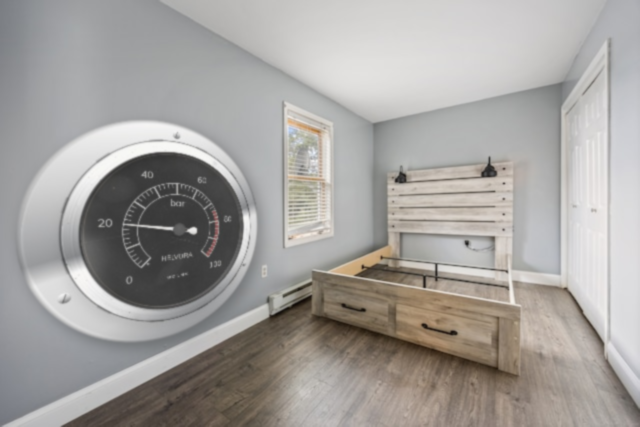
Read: 20 (bar)
